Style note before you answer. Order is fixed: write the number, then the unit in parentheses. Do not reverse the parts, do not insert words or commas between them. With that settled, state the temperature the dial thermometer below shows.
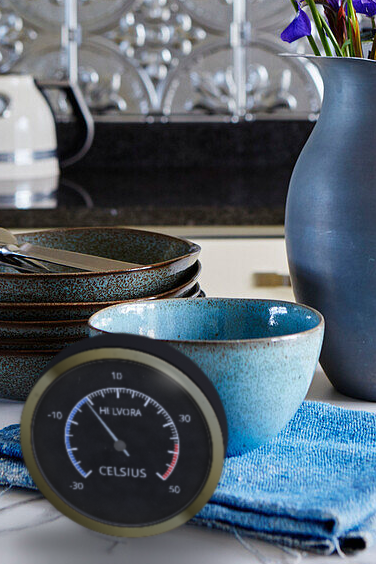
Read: 0 (°C)
